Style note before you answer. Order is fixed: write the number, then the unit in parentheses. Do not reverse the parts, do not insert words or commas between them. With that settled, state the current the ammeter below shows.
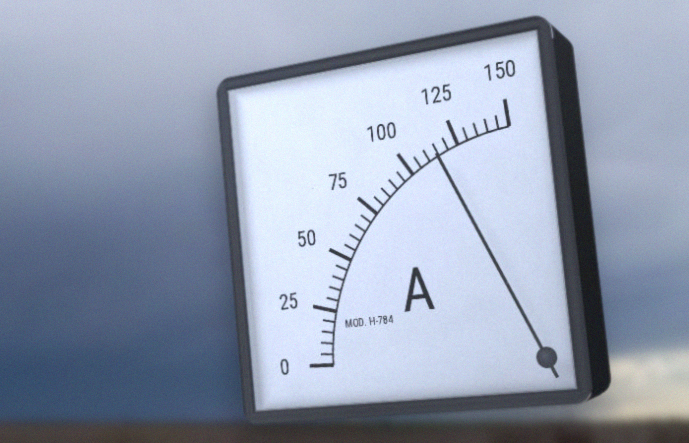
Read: 115 (A)
